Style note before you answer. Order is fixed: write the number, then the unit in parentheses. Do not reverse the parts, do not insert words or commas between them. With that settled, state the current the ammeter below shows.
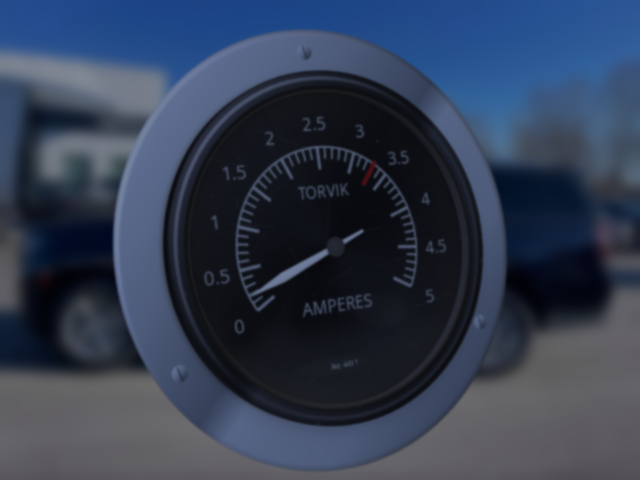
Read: 0.2 (A)
